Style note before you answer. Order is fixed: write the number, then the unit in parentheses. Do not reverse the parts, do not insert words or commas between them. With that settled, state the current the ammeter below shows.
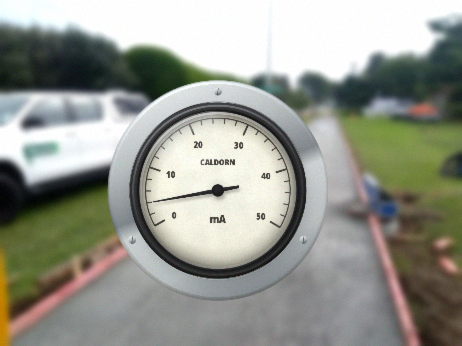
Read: 4 (mA)
